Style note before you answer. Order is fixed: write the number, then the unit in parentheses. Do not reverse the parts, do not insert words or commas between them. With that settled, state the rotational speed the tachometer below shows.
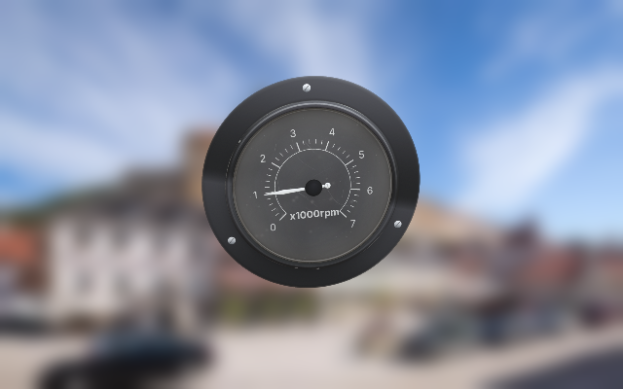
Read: 1000 (rpm)
